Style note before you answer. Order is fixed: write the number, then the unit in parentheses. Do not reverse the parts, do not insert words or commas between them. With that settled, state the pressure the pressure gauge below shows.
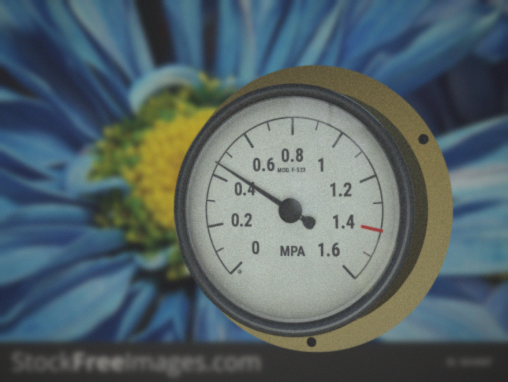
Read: 0.45 (MPa)
